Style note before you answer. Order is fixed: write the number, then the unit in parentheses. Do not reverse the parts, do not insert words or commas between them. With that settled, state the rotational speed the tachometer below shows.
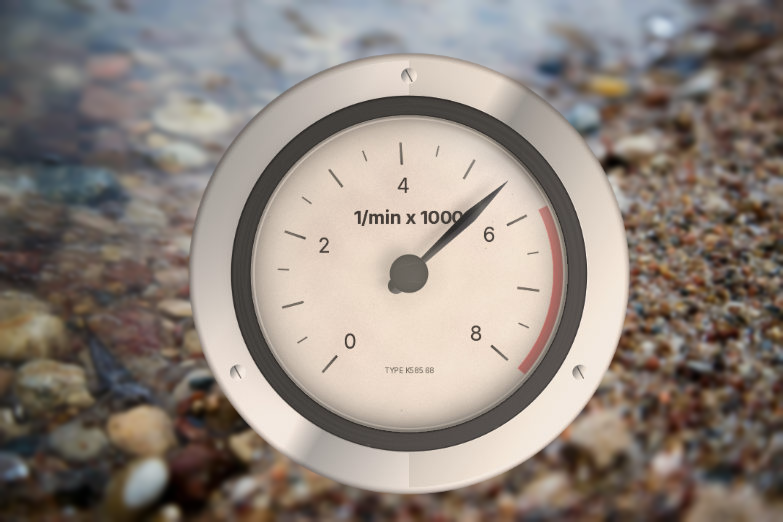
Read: 5500 (rpm)
